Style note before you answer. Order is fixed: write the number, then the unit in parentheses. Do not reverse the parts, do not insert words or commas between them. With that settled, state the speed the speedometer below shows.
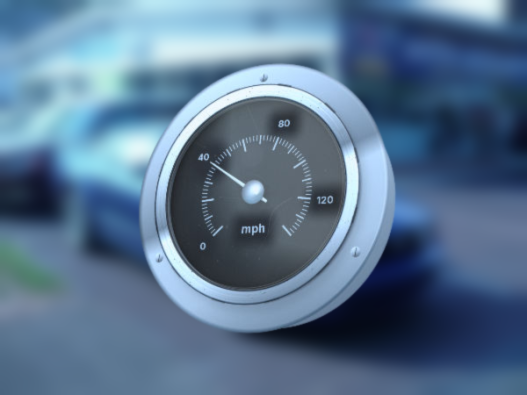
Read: 40 (mph)
